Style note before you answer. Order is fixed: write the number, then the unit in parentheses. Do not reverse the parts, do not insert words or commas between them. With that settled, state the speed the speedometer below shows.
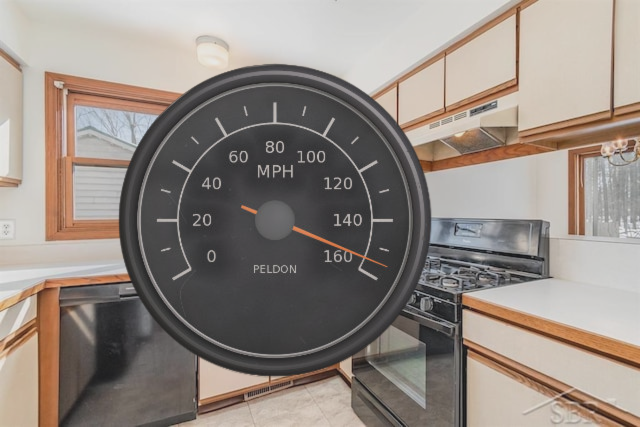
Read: 155 (mph)
